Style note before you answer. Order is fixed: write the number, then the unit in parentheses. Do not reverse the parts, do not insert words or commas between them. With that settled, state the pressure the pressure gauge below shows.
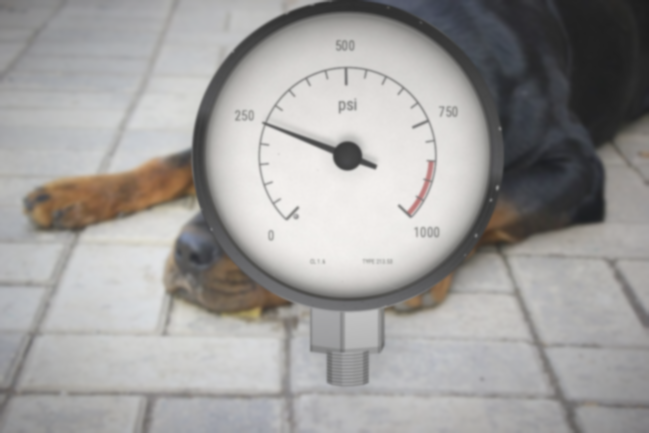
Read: 250 (psi)
